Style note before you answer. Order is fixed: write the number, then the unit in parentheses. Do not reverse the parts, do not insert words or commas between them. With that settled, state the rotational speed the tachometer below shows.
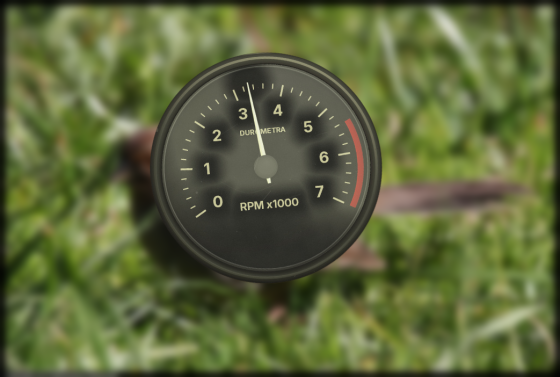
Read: 3300 (rpm)
